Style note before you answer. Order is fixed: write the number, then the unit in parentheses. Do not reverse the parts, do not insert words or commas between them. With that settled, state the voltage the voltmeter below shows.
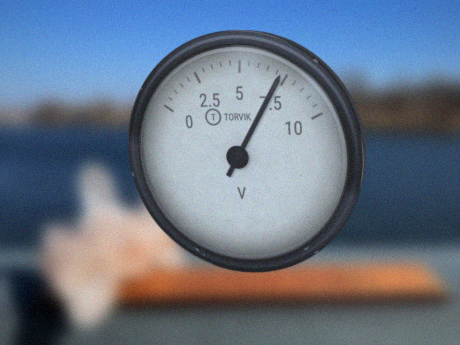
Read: 7.25 (V)
